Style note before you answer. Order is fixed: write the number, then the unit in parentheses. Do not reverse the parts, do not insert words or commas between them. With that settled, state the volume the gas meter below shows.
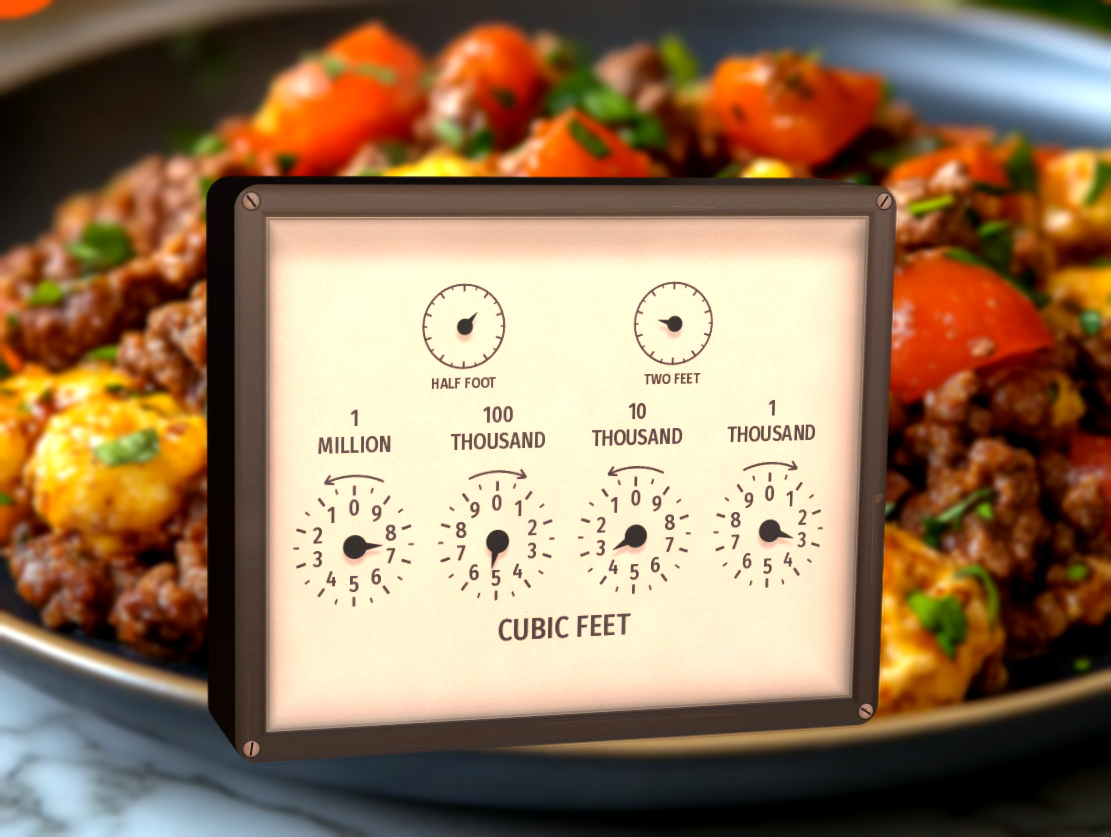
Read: 753300 (ft³)
